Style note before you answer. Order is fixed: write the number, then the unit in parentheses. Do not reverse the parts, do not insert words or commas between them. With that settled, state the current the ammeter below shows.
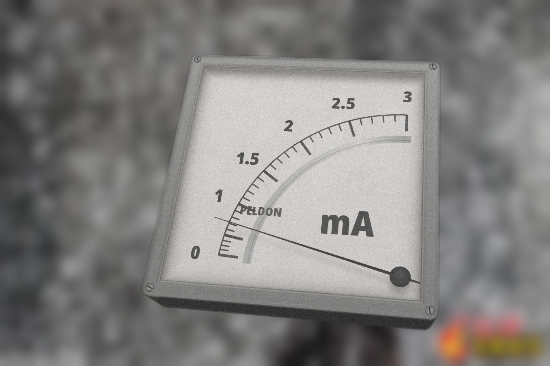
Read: 0.7 (mA)
